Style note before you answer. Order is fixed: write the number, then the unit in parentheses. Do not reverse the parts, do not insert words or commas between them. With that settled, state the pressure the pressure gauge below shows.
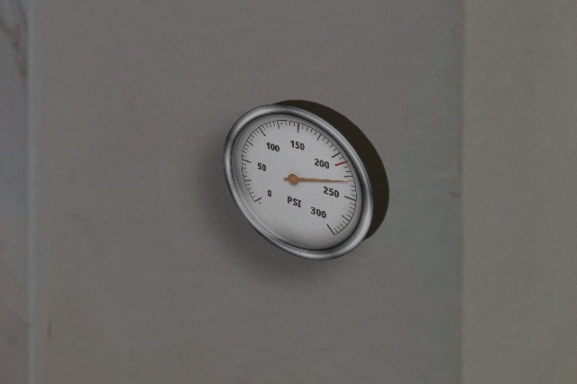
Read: 230 (psi)
